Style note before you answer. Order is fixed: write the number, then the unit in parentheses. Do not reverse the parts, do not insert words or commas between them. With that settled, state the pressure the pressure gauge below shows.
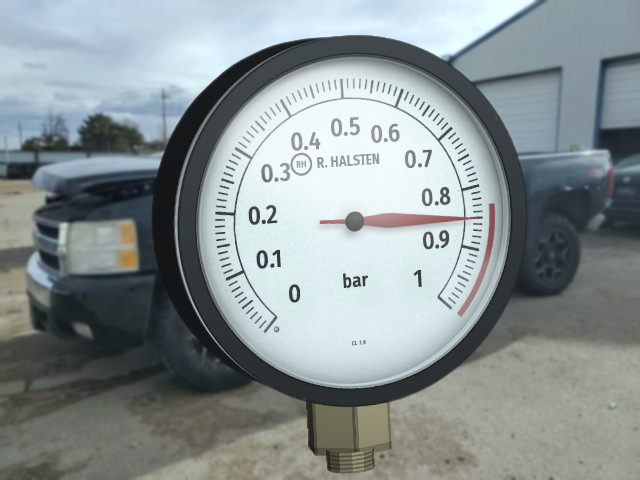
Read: 0.85 (bar)
